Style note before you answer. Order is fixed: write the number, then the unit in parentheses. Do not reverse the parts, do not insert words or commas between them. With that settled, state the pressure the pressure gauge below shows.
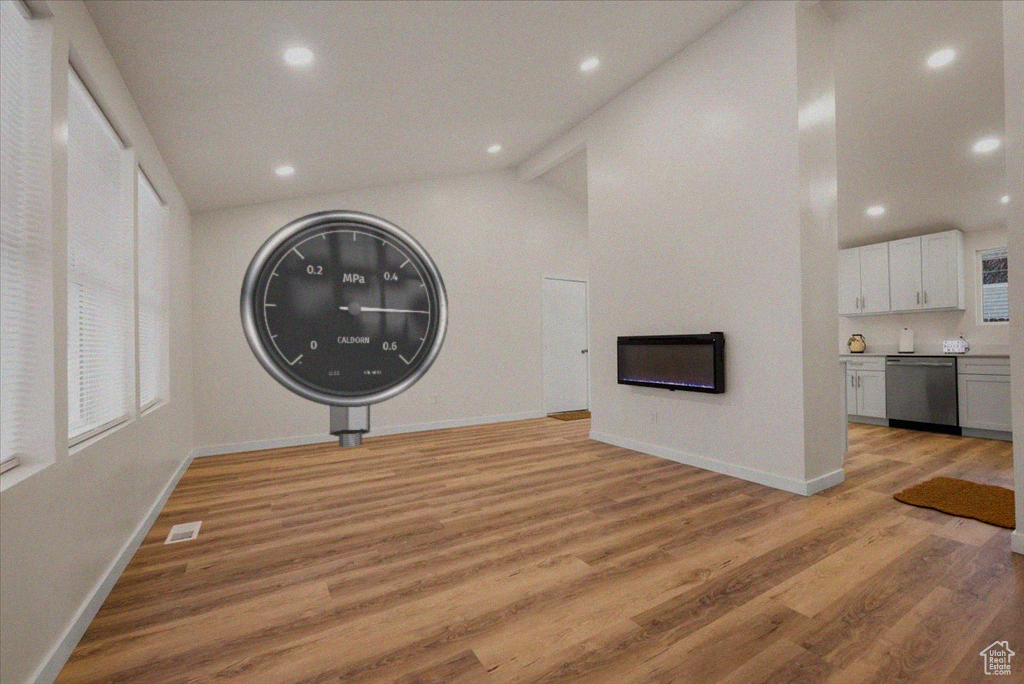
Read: 0.5 (MPa)
